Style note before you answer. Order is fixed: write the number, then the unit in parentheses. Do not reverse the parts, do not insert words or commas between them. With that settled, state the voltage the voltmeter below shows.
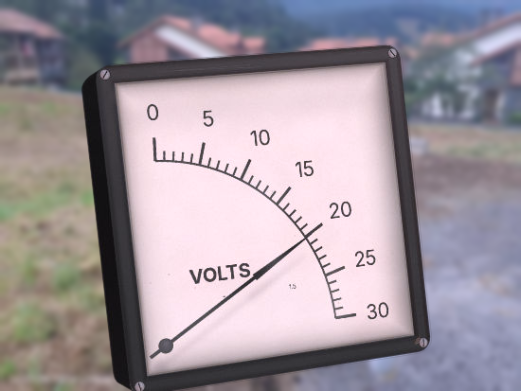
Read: 20 (V)
